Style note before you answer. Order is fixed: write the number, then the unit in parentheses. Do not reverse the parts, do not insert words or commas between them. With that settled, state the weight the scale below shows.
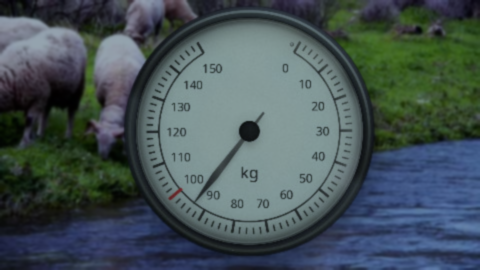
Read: 94 (kg)
